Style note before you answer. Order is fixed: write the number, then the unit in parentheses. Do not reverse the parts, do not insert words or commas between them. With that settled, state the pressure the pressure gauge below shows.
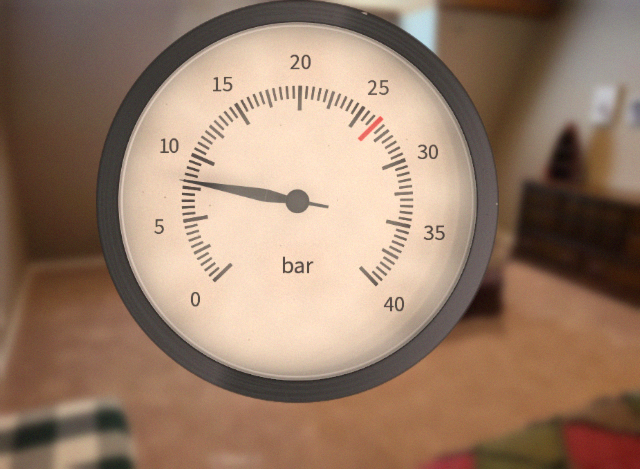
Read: 8 (bar)
